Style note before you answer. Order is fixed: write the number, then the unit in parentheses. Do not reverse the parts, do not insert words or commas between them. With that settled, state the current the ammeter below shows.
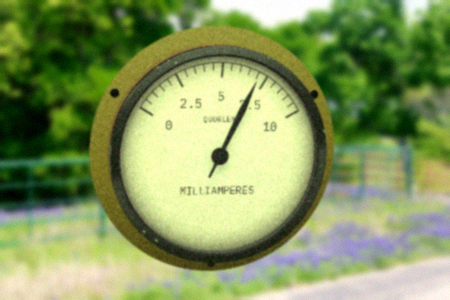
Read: 7 (mA)
